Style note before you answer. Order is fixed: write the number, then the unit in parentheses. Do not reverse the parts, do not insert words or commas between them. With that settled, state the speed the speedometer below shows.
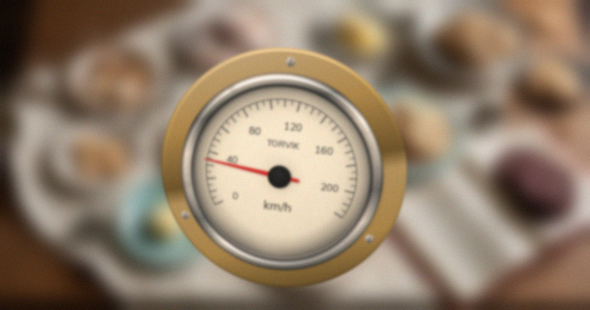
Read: 35 (km/h)
